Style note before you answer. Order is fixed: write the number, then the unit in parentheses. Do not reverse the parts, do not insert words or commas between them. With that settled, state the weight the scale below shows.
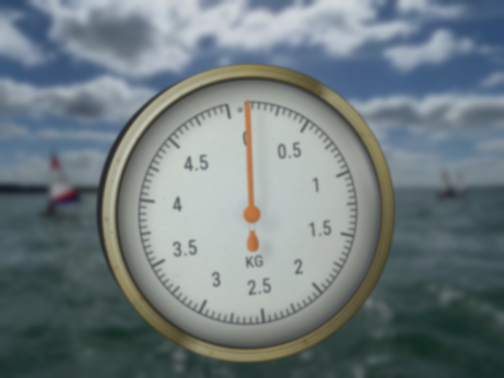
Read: 0 (kg)
